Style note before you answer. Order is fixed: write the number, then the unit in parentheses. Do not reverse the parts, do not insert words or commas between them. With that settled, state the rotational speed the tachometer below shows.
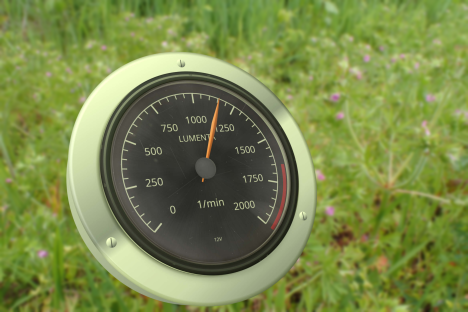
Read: 1150 (rpm)
